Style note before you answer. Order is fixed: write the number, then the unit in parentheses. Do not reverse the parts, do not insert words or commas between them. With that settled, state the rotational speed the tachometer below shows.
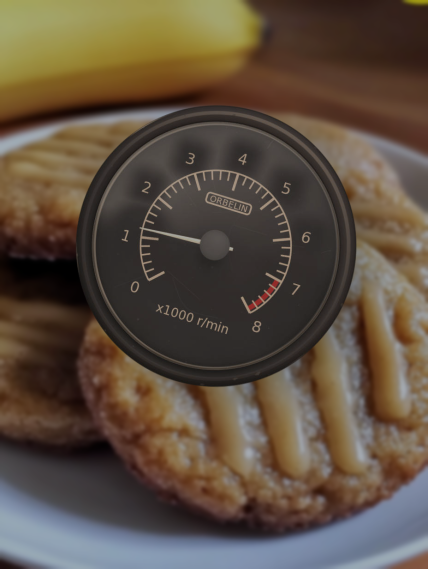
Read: 1200 (rpm)
